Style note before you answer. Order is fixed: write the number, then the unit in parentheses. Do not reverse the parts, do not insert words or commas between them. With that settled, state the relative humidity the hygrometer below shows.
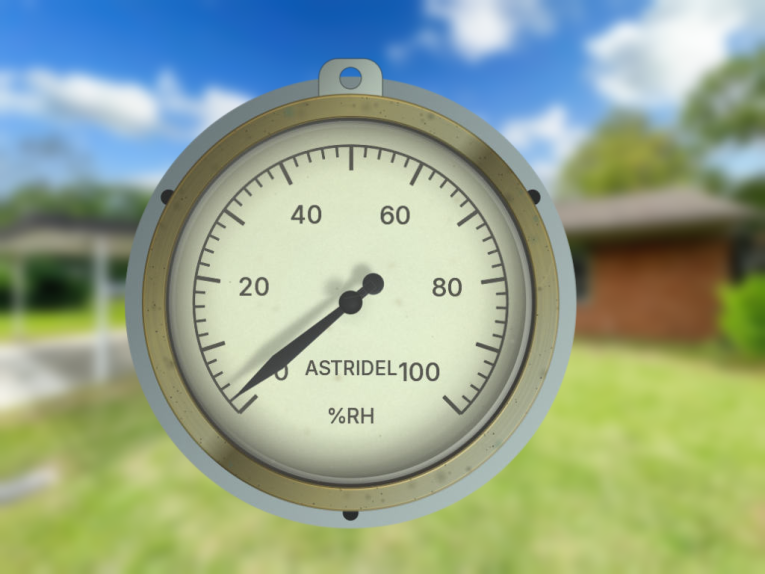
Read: 2 (%)
